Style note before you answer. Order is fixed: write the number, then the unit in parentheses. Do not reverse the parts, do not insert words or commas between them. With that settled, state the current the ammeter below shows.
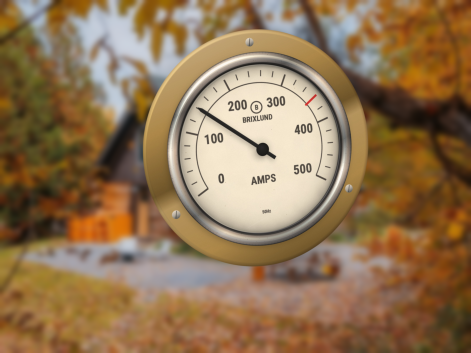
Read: 140 (A)
